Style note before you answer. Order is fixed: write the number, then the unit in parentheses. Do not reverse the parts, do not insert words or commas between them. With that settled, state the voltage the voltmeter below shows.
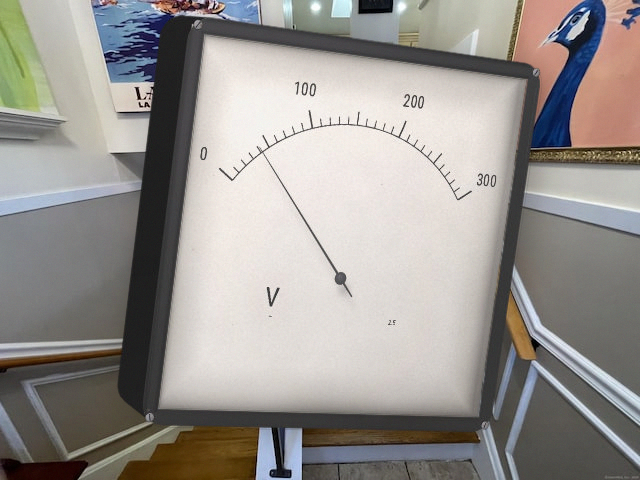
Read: 40 (V)
